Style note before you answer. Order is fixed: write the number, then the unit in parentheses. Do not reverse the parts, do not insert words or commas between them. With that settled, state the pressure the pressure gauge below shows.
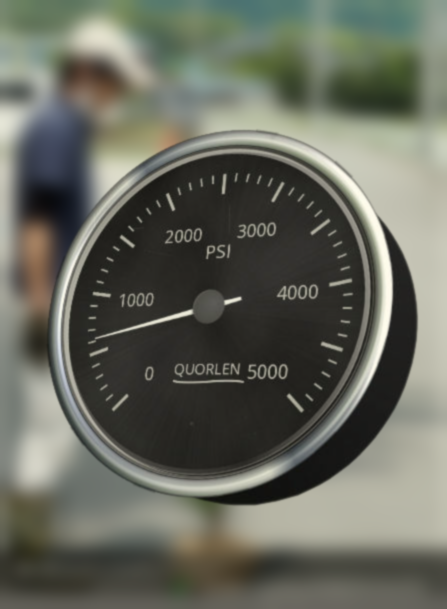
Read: 600 (psi)
